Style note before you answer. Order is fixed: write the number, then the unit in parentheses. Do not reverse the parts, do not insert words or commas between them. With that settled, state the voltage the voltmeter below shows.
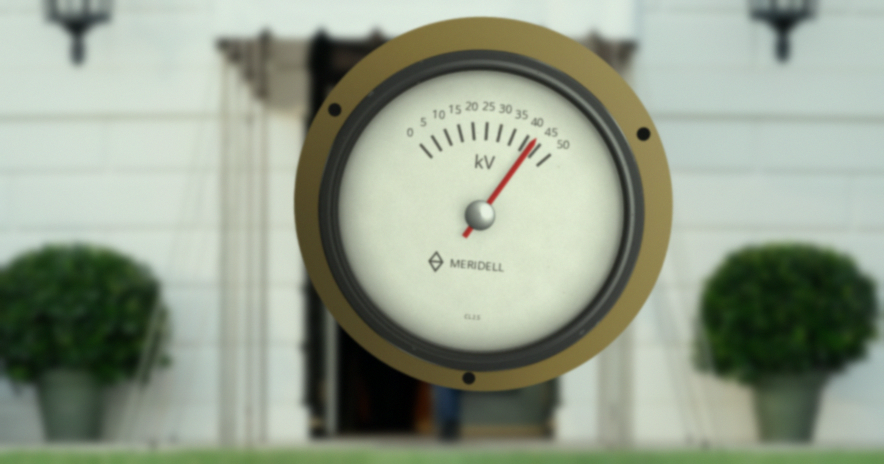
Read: 42.5 (kV)
